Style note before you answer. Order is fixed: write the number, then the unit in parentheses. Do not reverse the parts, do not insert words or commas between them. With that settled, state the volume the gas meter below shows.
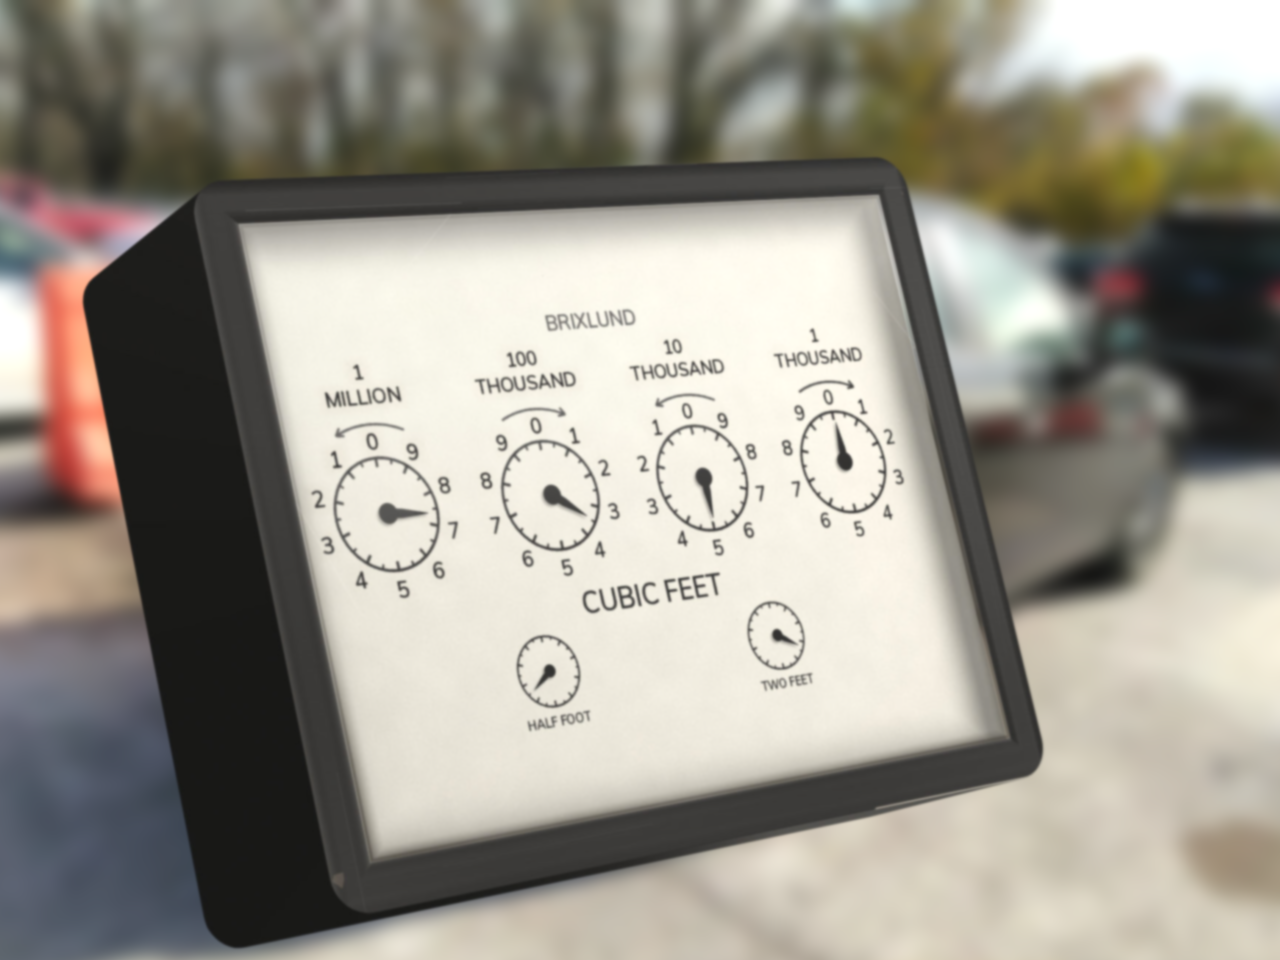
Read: 735000 (ft³)
